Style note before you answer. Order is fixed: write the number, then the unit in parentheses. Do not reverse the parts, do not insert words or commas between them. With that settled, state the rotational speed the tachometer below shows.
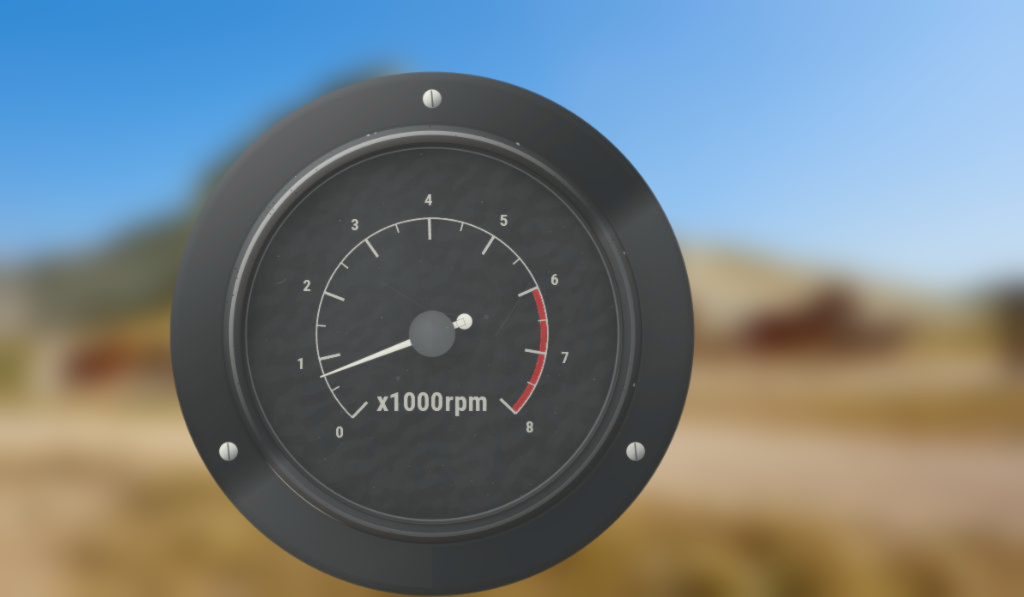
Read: 750 (rpm)
